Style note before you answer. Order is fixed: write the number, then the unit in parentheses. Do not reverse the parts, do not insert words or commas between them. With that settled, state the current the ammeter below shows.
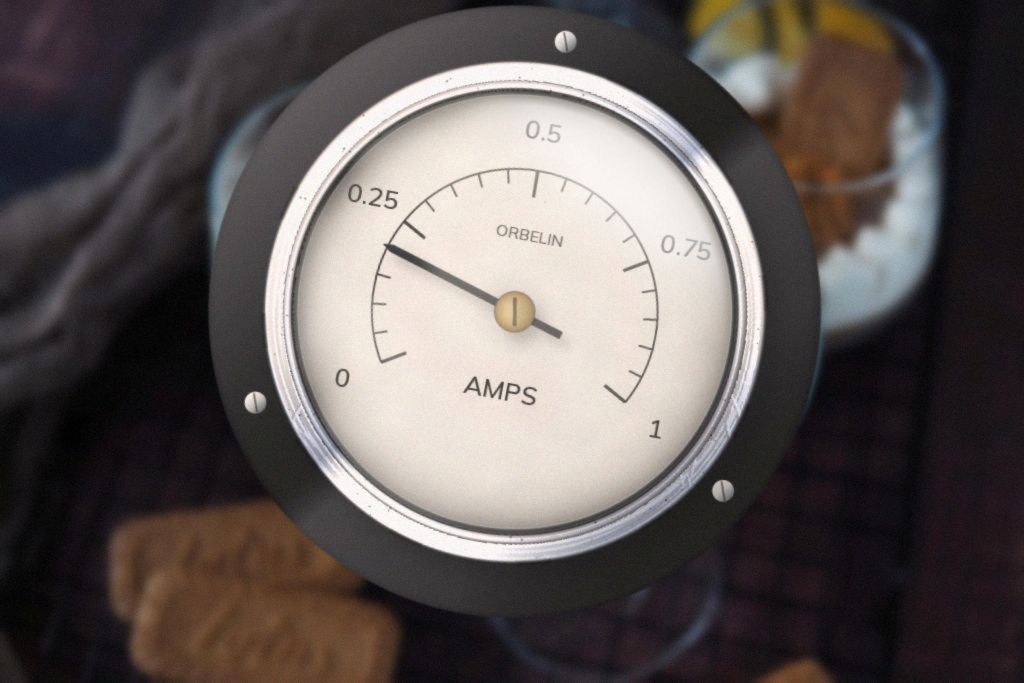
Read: 0.2 (A)
